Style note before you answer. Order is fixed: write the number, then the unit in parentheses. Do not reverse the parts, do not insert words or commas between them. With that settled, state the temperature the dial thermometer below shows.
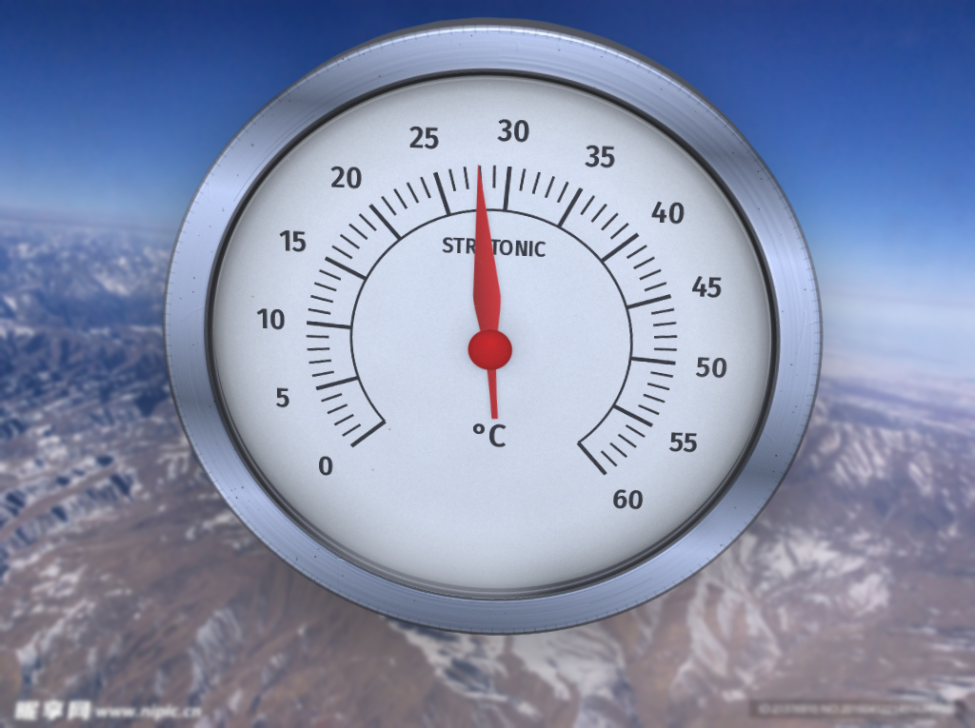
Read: 28 (°C)
